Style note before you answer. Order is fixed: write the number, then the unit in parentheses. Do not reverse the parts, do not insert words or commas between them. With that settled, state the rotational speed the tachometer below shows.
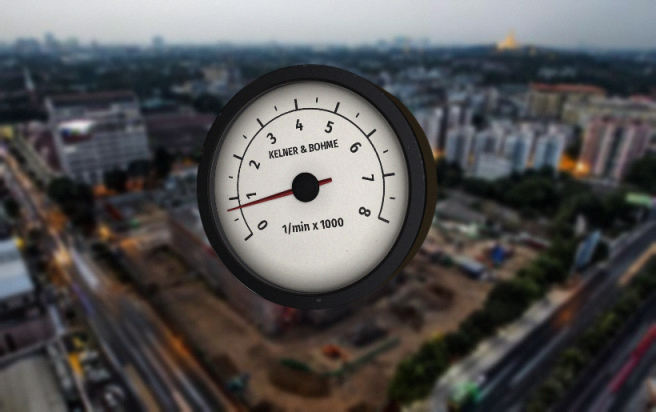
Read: 750 (rpm)
